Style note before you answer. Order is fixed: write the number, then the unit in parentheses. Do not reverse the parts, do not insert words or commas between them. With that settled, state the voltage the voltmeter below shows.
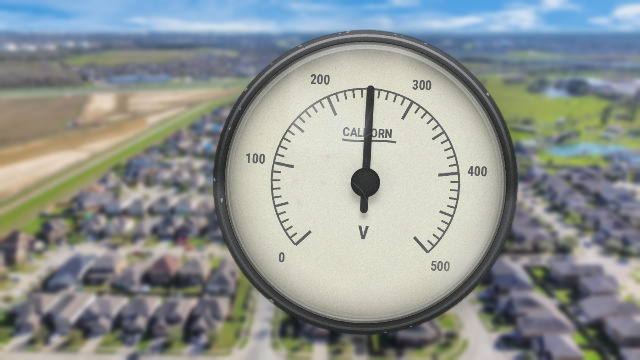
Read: 250 (V)
